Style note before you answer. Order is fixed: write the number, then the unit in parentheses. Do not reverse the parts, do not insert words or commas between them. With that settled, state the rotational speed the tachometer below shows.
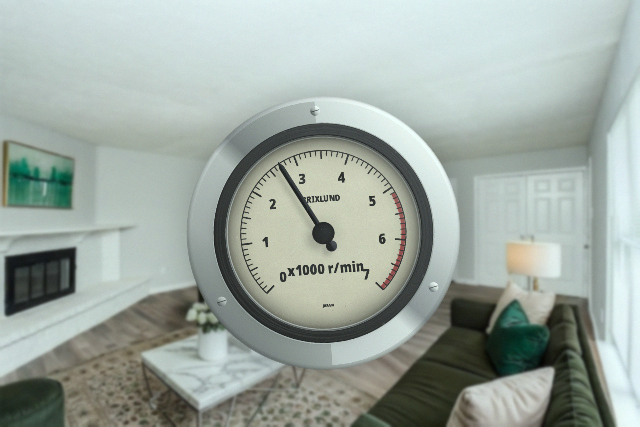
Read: 2700 (rpm)
